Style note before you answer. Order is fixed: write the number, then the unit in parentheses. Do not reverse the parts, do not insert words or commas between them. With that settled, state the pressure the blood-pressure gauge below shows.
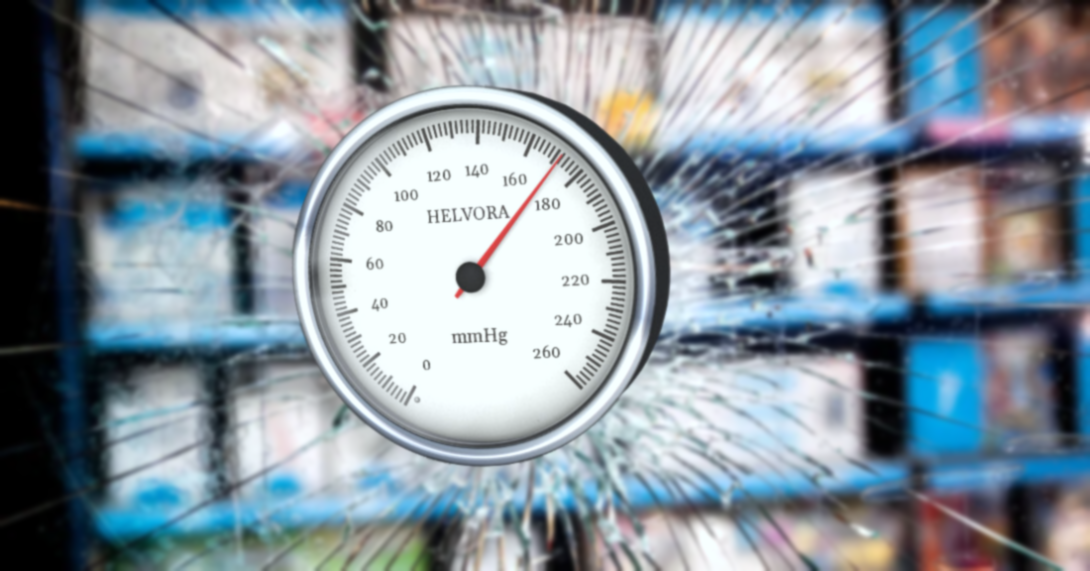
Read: 172 (mmHg)
